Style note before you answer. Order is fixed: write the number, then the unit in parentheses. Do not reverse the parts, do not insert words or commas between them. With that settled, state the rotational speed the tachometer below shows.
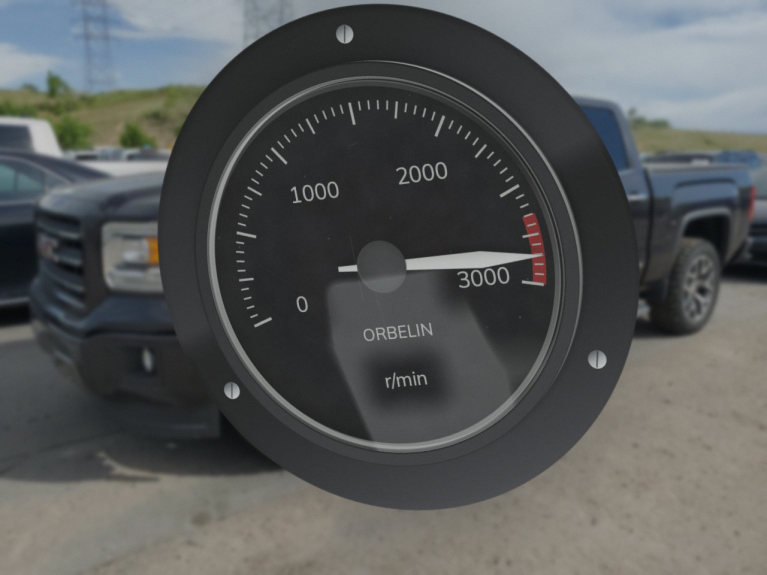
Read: 2850 (rpm)
